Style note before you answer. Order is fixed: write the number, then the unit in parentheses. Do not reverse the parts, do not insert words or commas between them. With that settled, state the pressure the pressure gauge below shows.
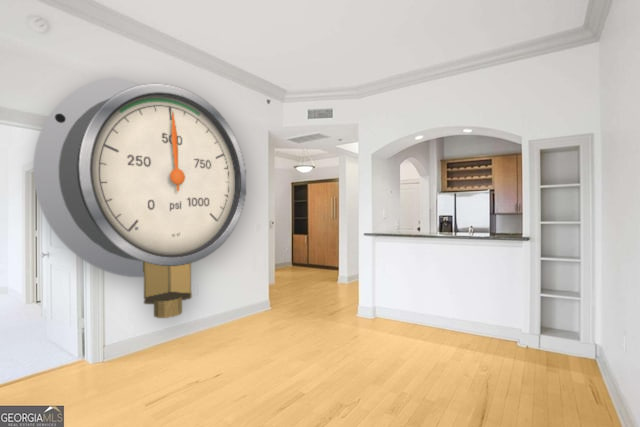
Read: 500 (psi)
